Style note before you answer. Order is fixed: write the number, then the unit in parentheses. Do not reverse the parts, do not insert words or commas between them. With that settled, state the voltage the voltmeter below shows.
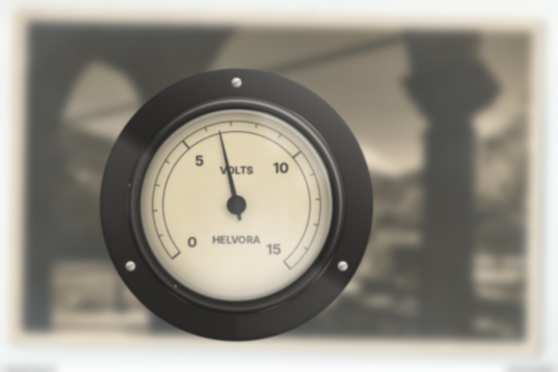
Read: 6.5 (V)
